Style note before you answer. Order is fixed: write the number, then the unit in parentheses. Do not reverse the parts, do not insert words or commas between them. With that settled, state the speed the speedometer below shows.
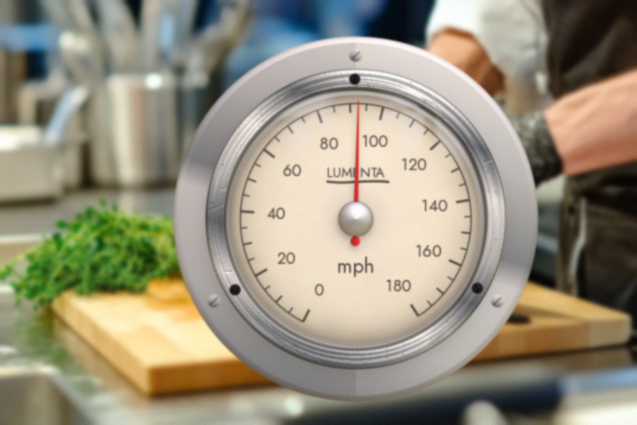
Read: 92.5 (mph)
